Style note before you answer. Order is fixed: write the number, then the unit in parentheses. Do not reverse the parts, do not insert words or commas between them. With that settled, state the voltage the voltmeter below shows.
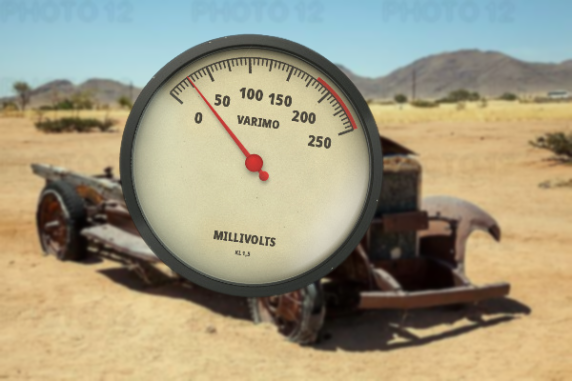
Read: 25 (mV)
